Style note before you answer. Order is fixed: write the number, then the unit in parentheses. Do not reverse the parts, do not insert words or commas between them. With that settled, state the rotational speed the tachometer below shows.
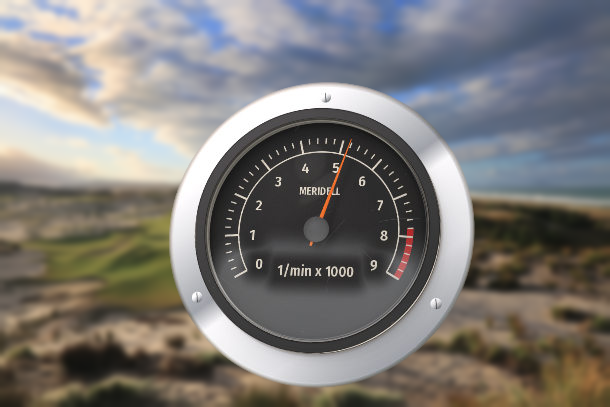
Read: 5200 (rpm)
